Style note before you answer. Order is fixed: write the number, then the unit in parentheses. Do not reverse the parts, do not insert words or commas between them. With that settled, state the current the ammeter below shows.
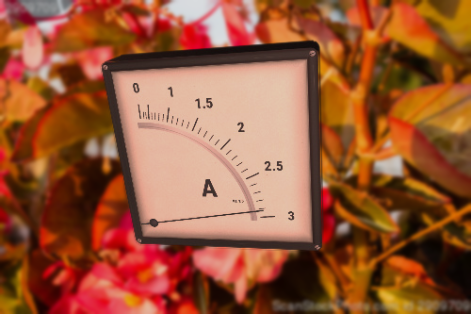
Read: 2.9 (A)
